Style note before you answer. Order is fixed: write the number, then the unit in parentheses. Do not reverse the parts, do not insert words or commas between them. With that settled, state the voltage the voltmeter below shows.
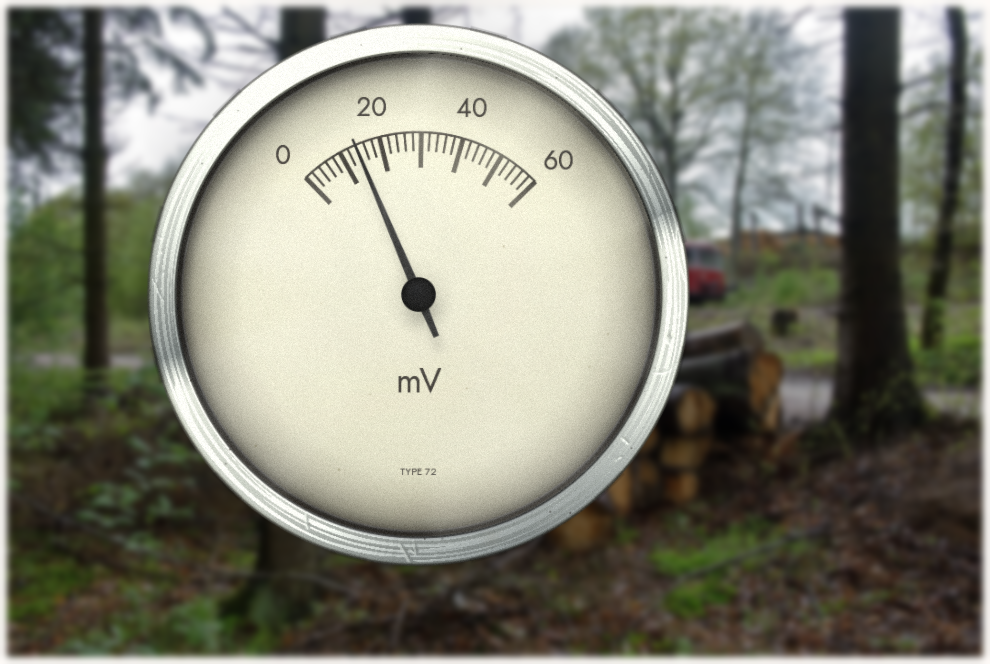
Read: 14 (mV)
